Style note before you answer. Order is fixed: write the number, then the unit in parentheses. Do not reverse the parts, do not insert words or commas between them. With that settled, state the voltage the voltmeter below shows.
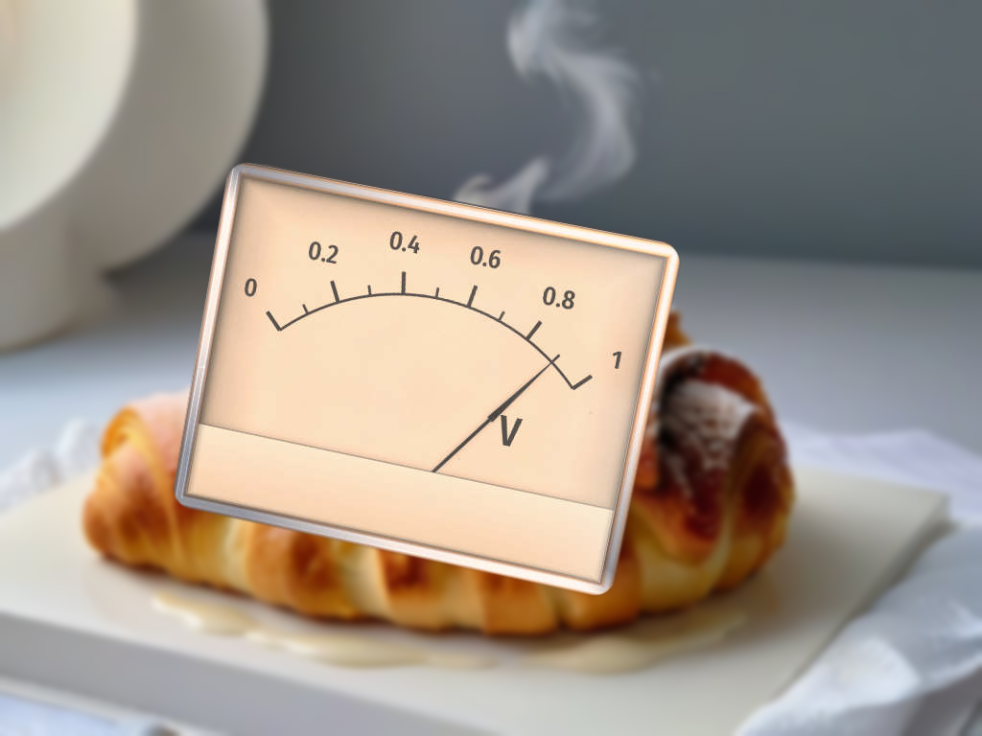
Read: 0.9 (V)
